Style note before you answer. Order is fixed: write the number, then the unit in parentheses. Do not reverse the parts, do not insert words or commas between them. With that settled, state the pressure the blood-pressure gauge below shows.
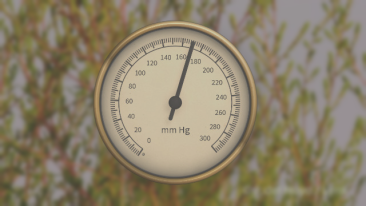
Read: 170 (mmHg)
